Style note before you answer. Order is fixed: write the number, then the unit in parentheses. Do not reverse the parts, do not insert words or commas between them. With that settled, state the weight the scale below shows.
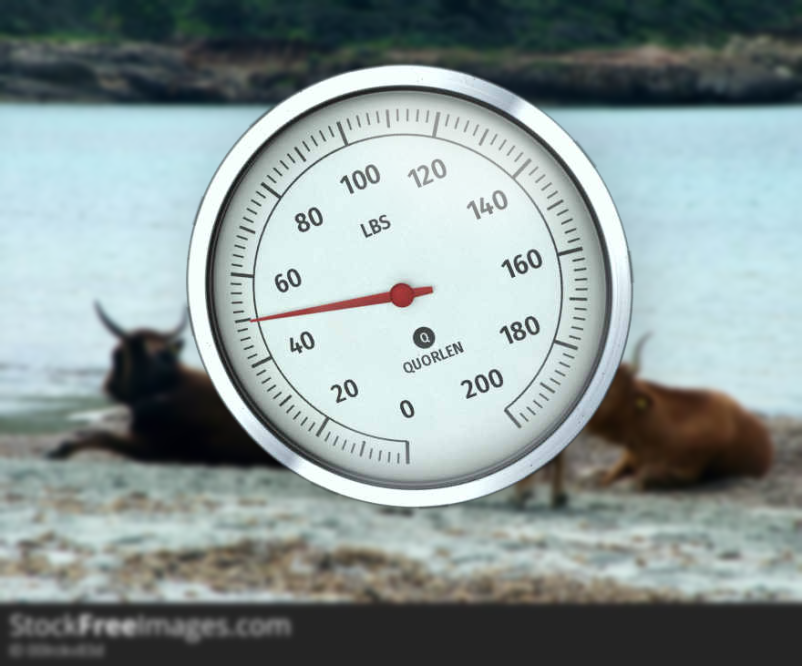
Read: 50 (lb)
